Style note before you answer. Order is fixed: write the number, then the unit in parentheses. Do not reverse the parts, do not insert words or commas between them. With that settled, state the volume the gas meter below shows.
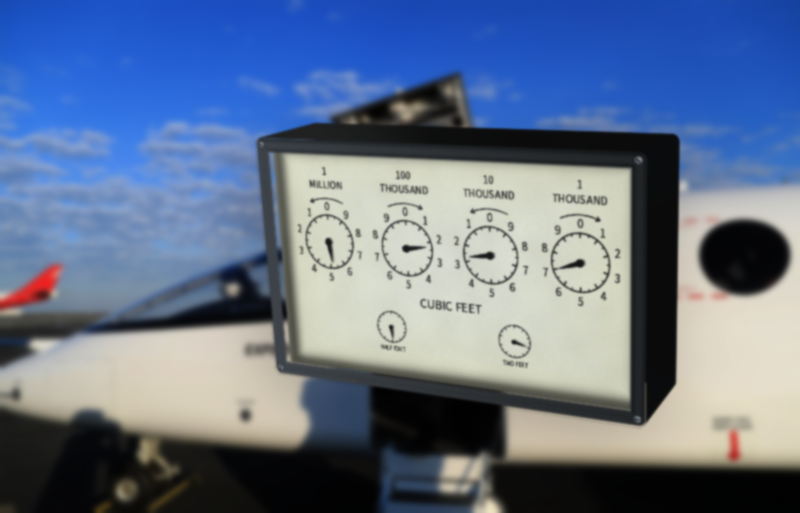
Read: 522700 (ft³)
